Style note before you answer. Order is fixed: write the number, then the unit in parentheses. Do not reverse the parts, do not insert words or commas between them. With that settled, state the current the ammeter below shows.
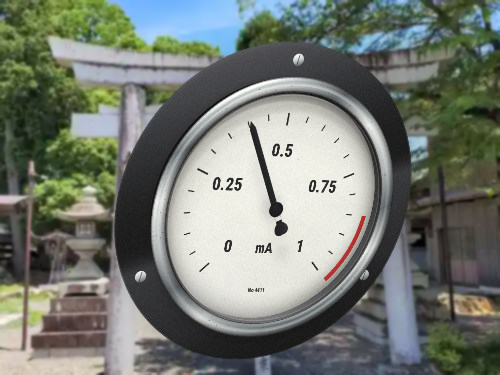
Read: 0.4 (mA)
